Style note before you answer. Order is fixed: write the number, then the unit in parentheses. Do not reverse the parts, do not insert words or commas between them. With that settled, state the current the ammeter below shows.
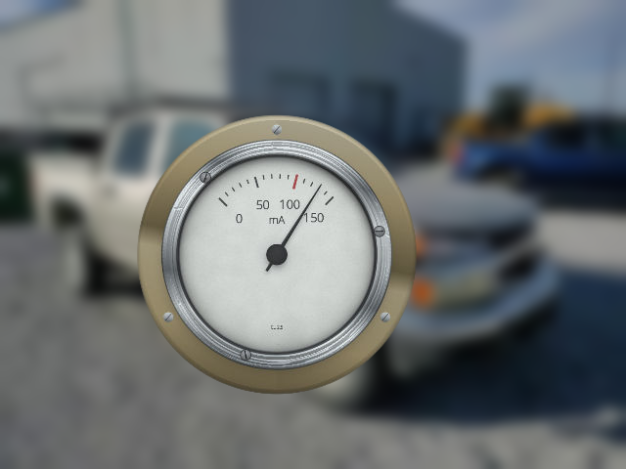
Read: 130 (mA)
